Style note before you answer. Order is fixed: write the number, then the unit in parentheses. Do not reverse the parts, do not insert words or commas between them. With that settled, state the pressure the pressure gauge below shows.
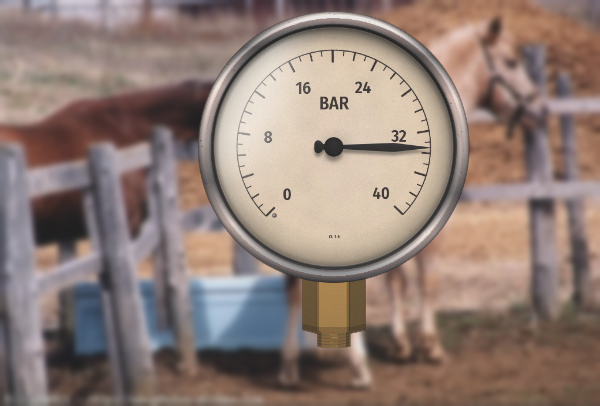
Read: 33.5 (bar)
